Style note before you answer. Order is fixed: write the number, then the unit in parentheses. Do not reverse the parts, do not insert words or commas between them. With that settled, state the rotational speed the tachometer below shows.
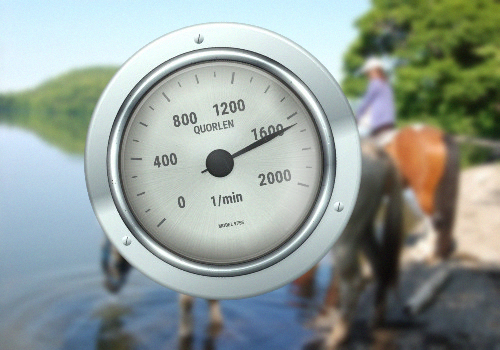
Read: 1650 (rpm)
